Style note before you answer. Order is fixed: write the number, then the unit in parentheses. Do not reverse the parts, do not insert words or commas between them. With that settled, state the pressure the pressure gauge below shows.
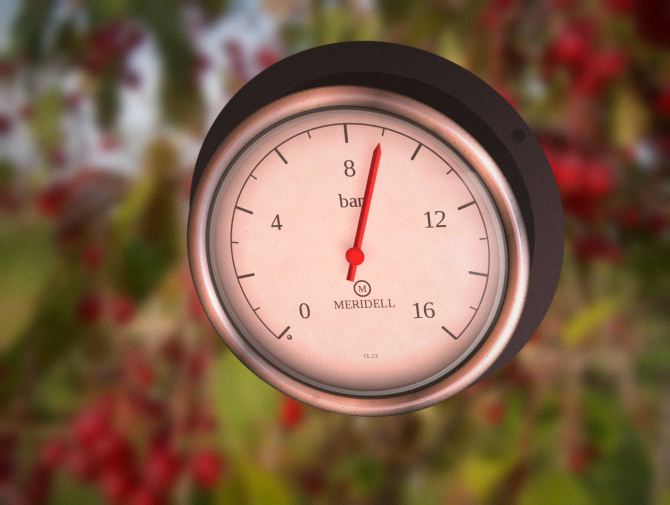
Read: 9 (bar)
